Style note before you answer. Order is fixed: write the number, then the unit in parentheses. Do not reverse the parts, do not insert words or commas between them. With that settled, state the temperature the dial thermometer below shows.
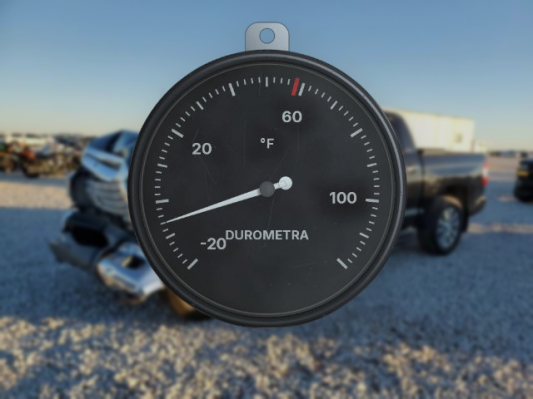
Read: -6 (°F)
